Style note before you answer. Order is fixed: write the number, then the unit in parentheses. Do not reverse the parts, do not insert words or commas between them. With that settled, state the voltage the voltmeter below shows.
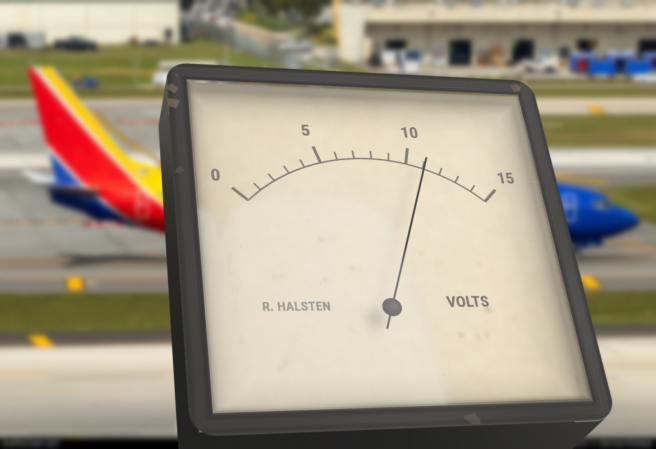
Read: 11 (V)
